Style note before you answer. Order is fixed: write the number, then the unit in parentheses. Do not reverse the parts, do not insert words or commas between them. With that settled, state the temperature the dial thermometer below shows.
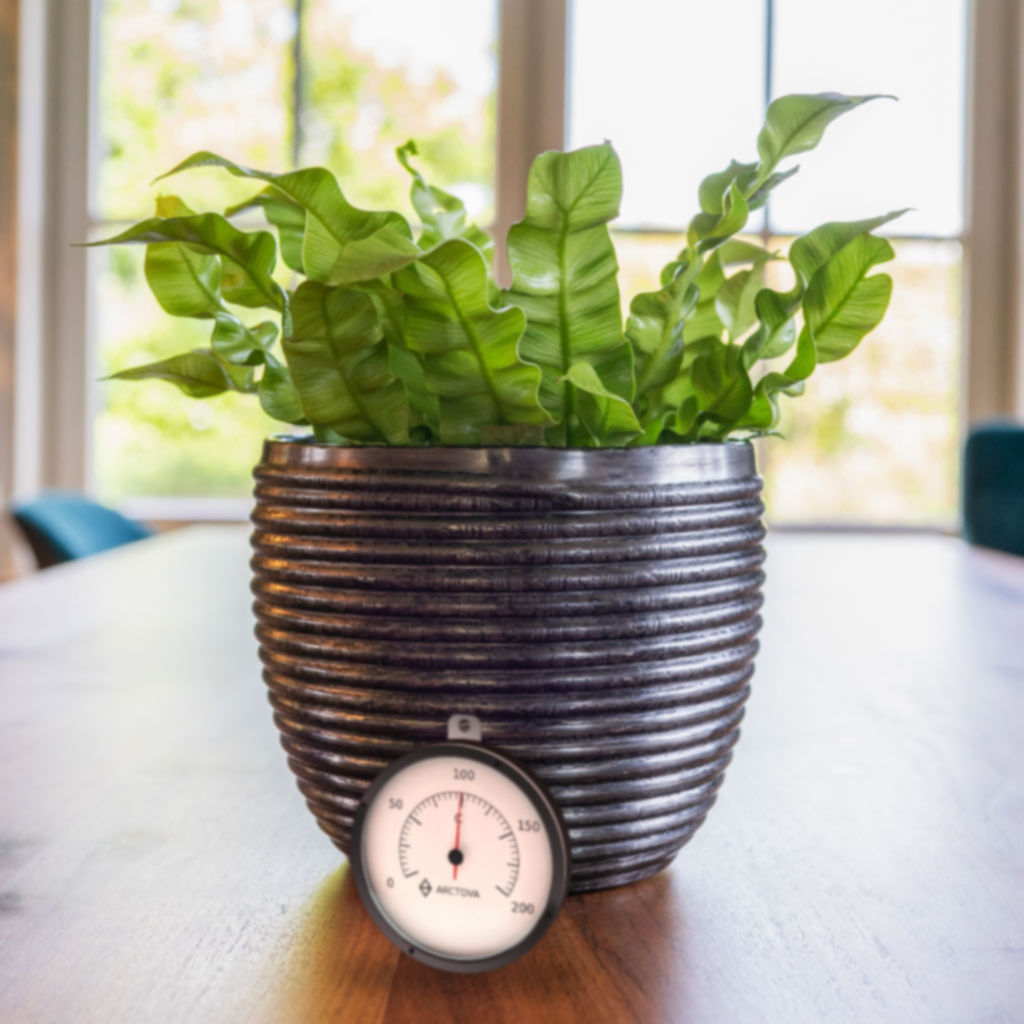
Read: 100 (°C)
